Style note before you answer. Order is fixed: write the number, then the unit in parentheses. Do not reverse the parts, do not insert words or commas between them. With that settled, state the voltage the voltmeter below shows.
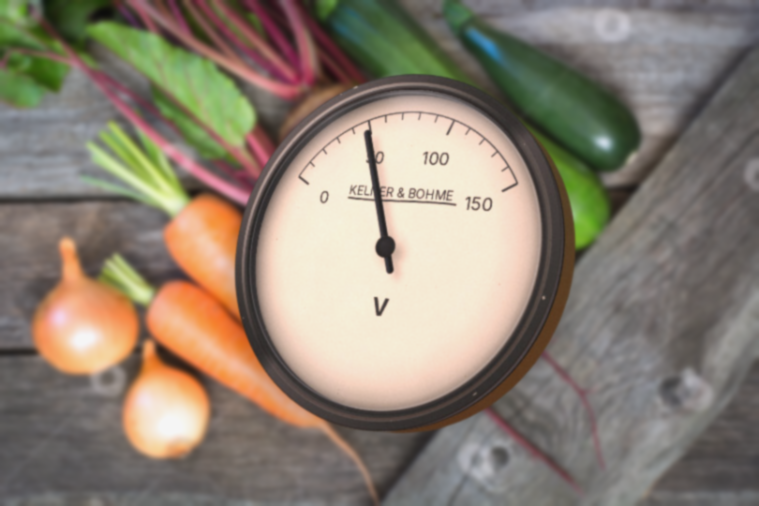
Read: 50 (V)
